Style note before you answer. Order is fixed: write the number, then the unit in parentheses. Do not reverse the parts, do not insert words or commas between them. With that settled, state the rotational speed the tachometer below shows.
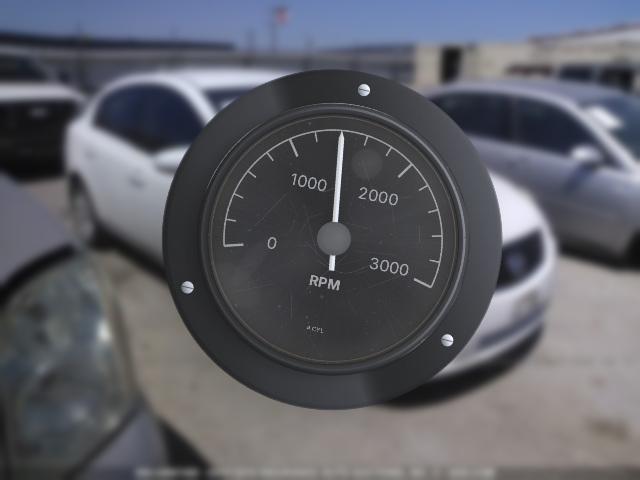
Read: 1400 (rpm)
